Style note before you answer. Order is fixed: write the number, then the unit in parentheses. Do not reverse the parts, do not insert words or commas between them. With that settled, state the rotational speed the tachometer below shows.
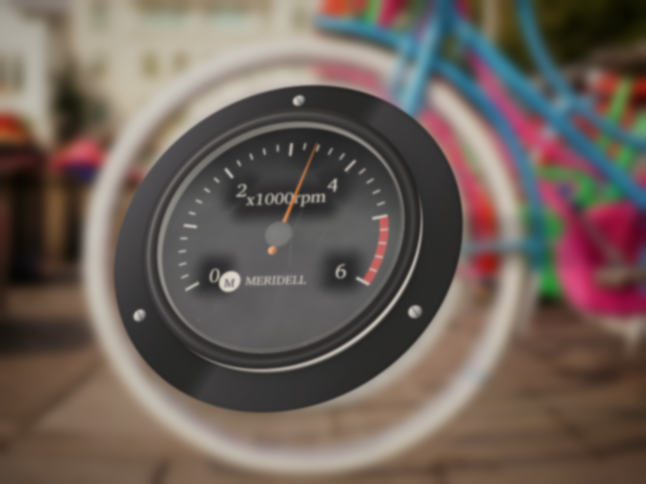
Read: 3400 (rpm)
